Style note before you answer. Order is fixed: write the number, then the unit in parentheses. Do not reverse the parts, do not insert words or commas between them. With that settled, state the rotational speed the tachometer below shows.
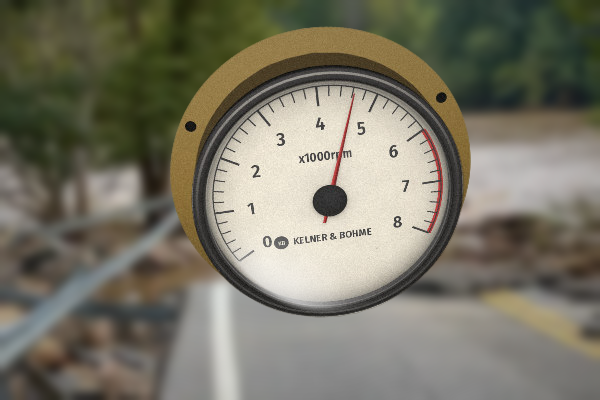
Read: 4600 (rpm)
